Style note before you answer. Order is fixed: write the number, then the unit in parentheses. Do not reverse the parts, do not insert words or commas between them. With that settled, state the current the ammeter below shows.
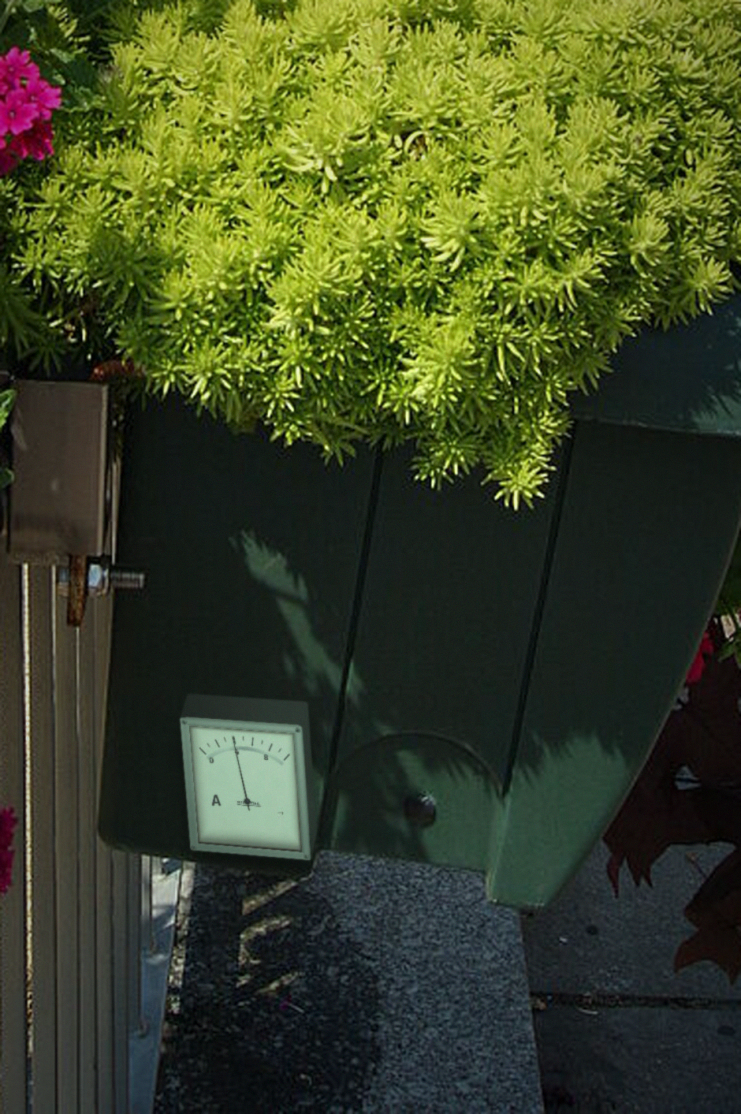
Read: 4 (A)
